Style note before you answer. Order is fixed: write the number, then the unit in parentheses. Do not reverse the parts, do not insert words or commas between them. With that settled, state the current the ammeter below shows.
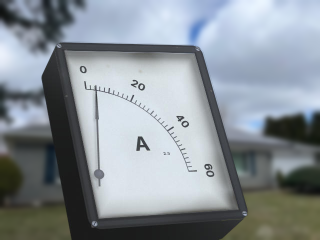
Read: 4 (A)
